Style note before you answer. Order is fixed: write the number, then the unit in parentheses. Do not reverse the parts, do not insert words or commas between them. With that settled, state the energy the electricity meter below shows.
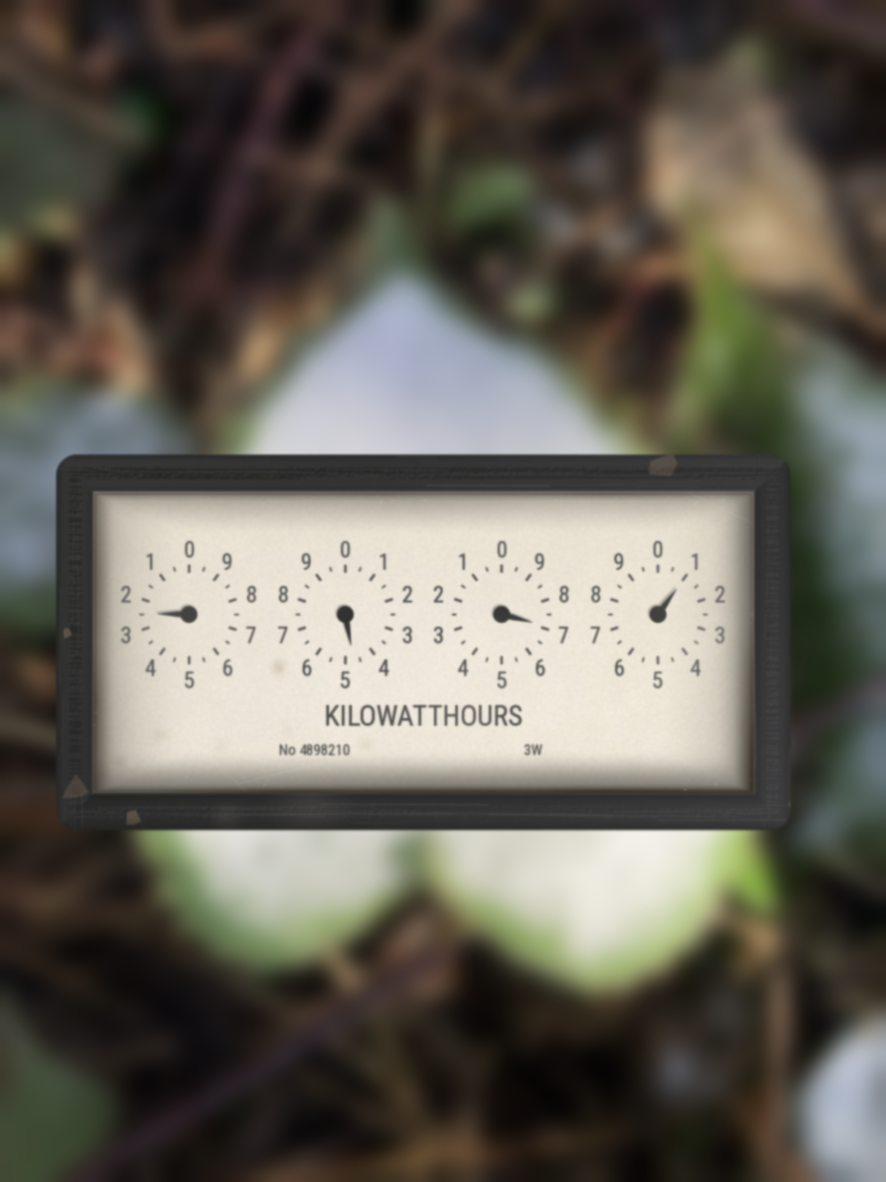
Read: 2471 (kWh)
